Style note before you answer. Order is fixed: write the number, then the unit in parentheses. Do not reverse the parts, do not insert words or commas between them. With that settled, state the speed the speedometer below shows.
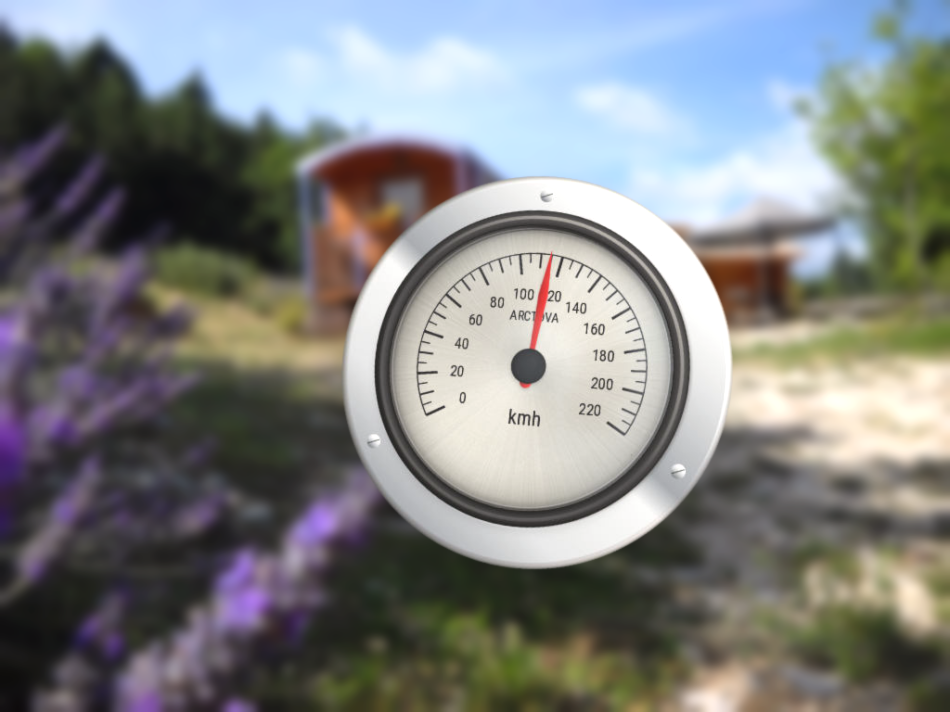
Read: 115 (km/h)
